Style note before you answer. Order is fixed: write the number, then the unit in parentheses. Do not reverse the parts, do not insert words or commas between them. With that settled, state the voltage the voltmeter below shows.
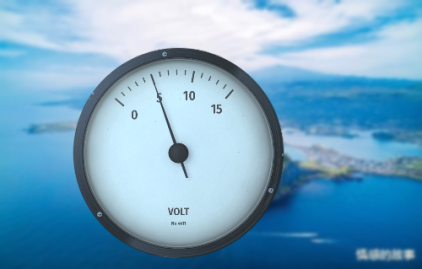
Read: 5 (V)
